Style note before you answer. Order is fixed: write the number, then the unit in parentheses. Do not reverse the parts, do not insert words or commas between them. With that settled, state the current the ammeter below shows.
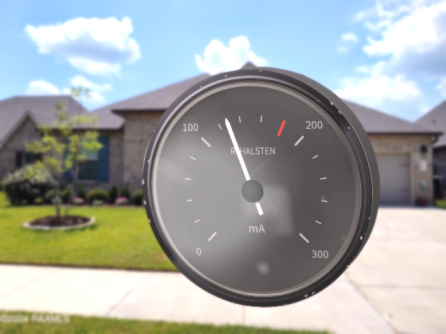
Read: 130 (mA)
